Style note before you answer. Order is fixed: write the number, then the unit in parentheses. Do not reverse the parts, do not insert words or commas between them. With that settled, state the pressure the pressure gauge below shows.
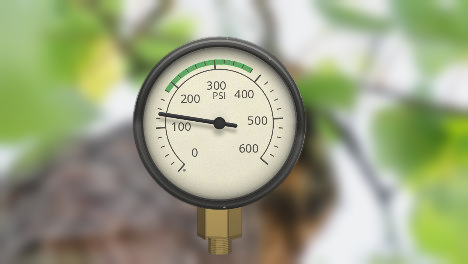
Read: 130 (psi)
